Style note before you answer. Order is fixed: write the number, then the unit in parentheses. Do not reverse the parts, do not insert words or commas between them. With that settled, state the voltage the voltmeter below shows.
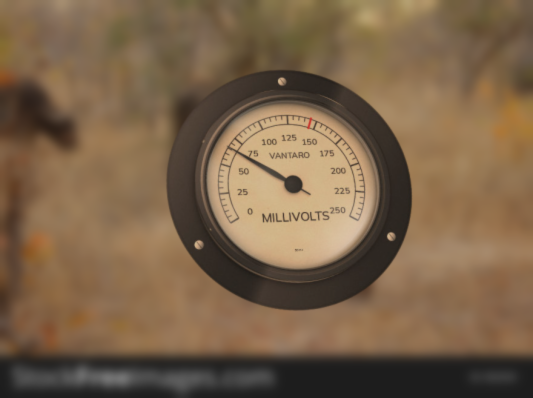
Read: 65 (mV)
